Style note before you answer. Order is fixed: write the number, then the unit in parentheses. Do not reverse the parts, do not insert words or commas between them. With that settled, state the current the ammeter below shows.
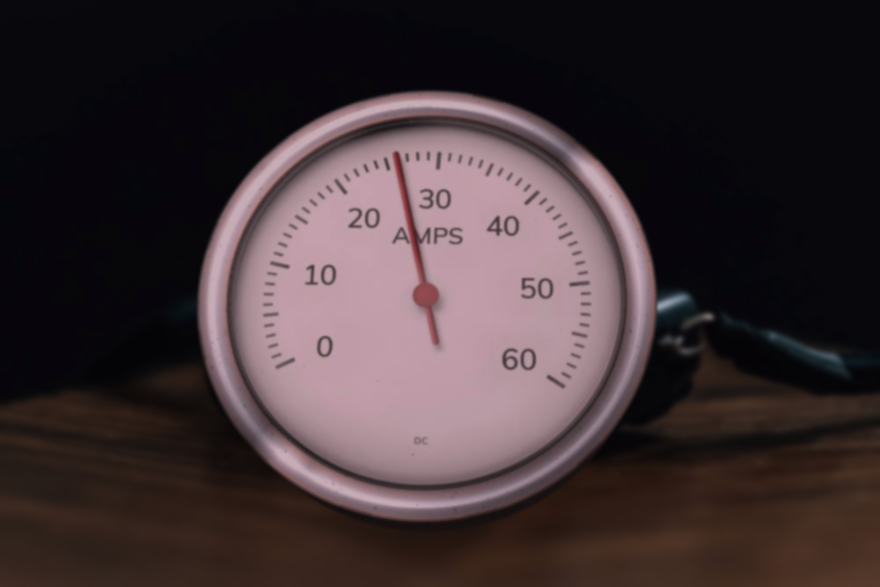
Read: 26 (A)
